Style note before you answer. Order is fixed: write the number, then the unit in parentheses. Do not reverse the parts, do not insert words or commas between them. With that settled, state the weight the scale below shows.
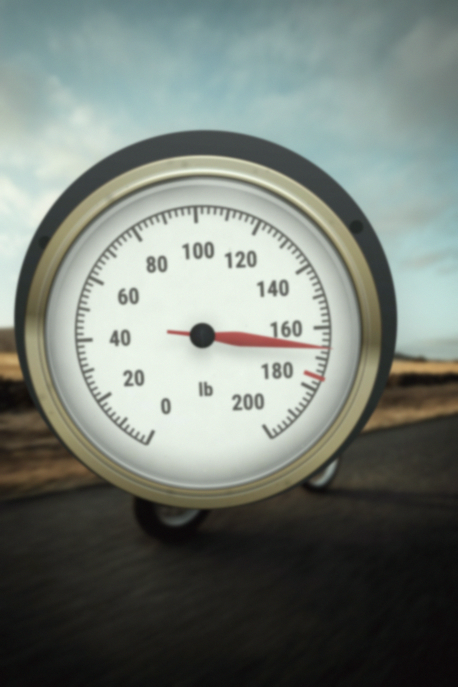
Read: 166 (lb)
